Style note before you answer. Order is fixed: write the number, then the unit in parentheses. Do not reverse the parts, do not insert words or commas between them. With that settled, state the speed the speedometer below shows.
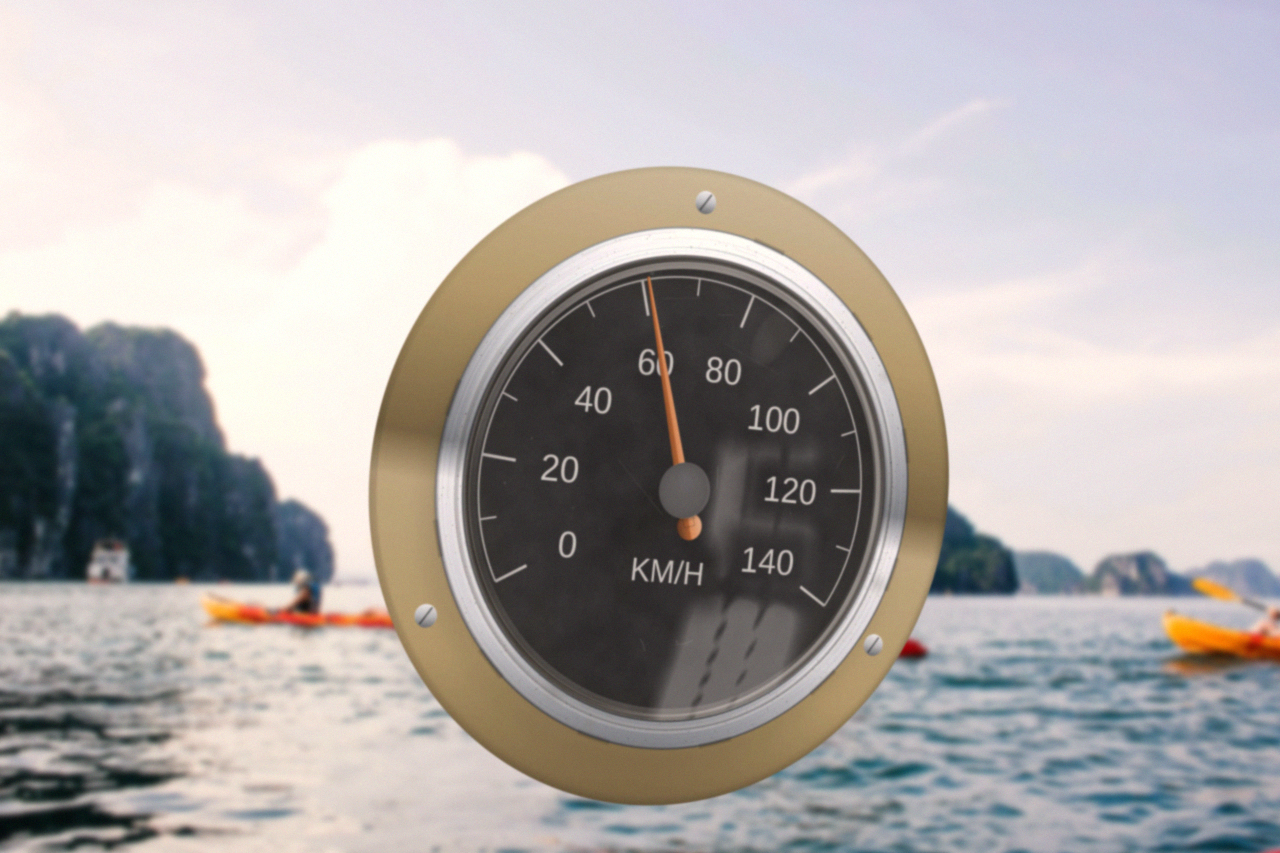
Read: 60 (km/h)
